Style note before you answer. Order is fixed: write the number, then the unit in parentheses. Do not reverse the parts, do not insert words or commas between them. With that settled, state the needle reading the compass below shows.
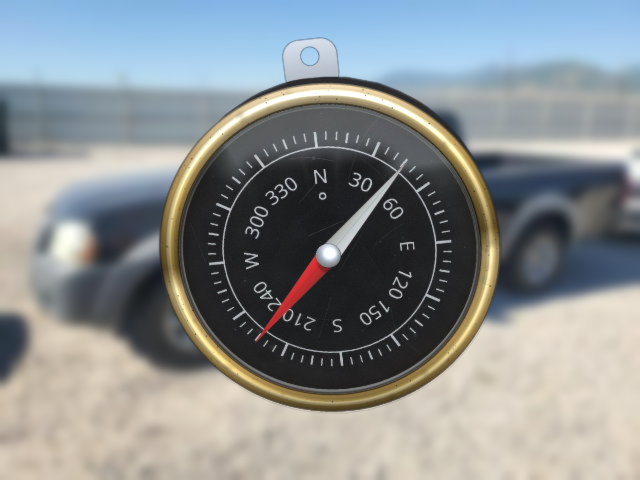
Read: 225 (°)
